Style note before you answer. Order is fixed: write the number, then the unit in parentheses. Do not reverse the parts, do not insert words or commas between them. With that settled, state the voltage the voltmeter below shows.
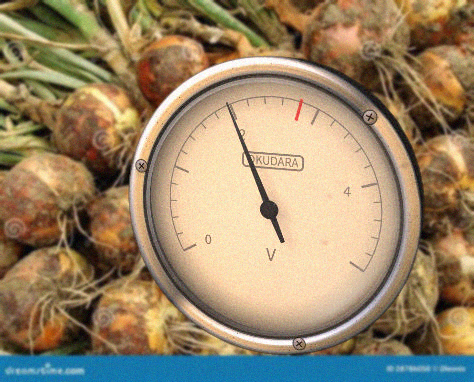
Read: 2 (V)
